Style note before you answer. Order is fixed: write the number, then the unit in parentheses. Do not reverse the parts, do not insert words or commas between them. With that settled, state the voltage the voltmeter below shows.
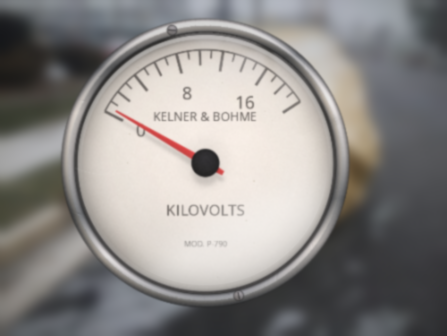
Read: 0.5 (kV)
